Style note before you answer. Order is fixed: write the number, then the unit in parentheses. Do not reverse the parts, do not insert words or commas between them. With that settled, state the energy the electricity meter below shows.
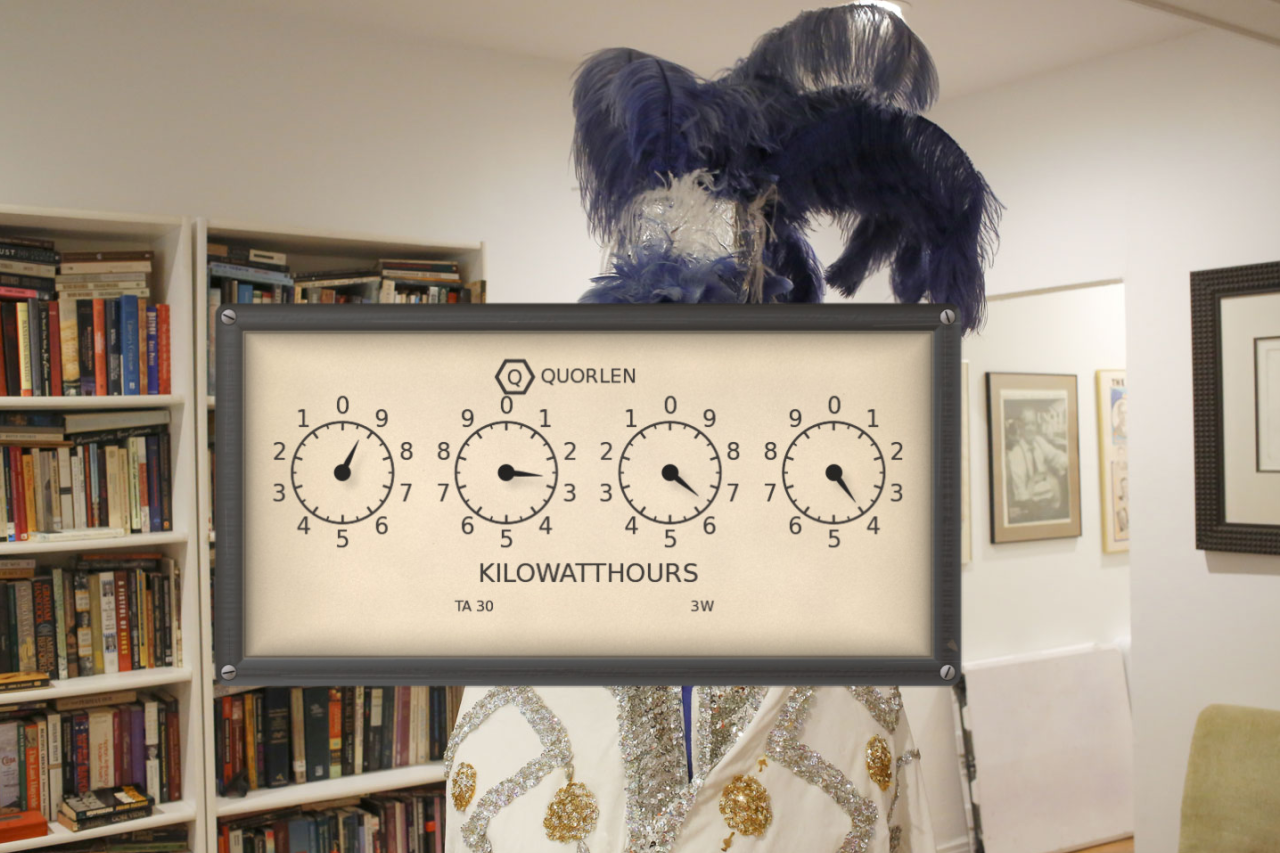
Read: 9264 (kWh)
